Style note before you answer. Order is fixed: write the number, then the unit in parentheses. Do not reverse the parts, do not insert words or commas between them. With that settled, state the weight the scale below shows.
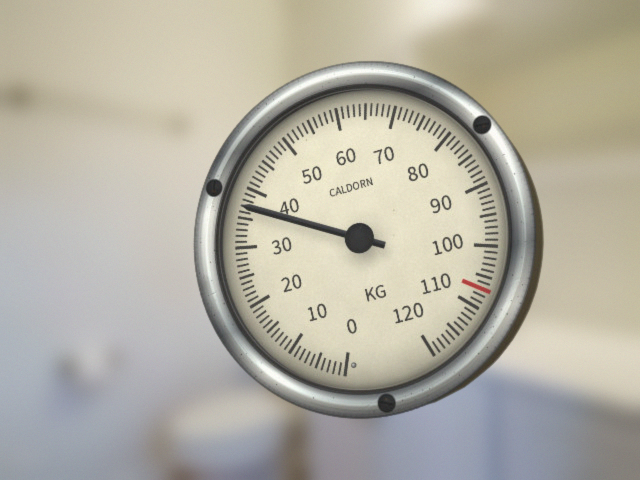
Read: 37 (kg)
